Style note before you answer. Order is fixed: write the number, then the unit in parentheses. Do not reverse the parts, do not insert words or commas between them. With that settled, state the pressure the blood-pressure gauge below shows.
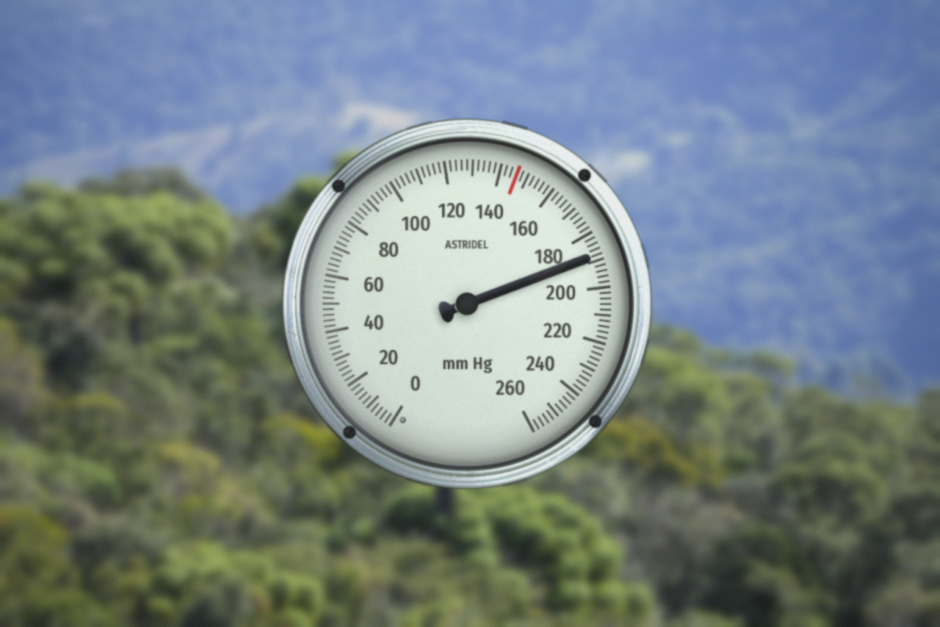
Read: 188 (mmHg)
